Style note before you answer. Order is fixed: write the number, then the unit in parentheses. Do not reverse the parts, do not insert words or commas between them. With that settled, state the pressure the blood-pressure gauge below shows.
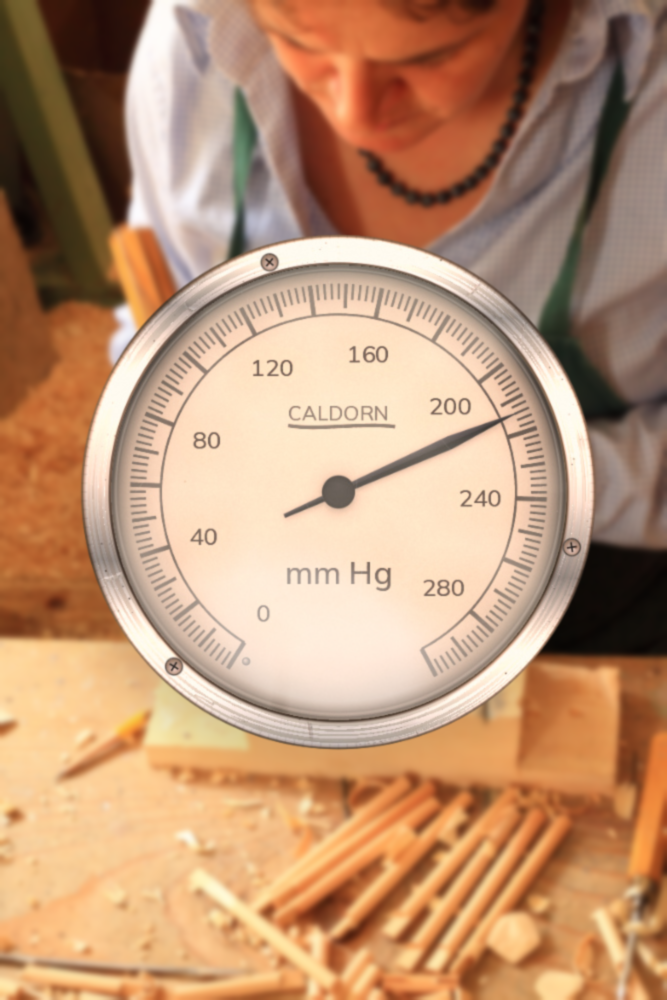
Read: 214 (mmHg)
